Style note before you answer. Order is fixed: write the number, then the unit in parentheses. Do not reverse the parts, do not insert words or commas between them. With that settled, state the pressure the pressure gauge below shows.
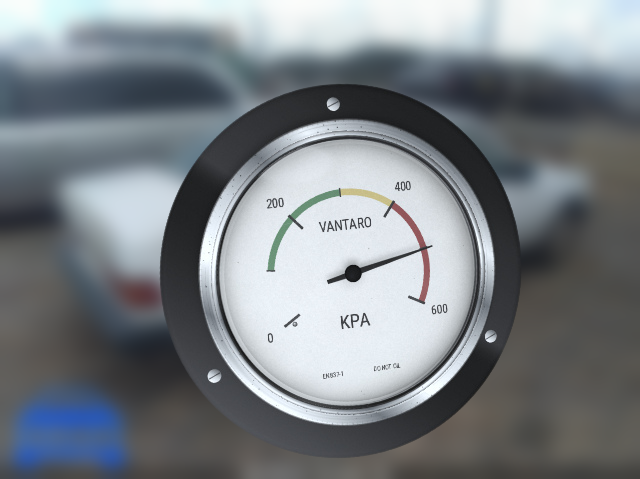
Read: 500 (kPa)
